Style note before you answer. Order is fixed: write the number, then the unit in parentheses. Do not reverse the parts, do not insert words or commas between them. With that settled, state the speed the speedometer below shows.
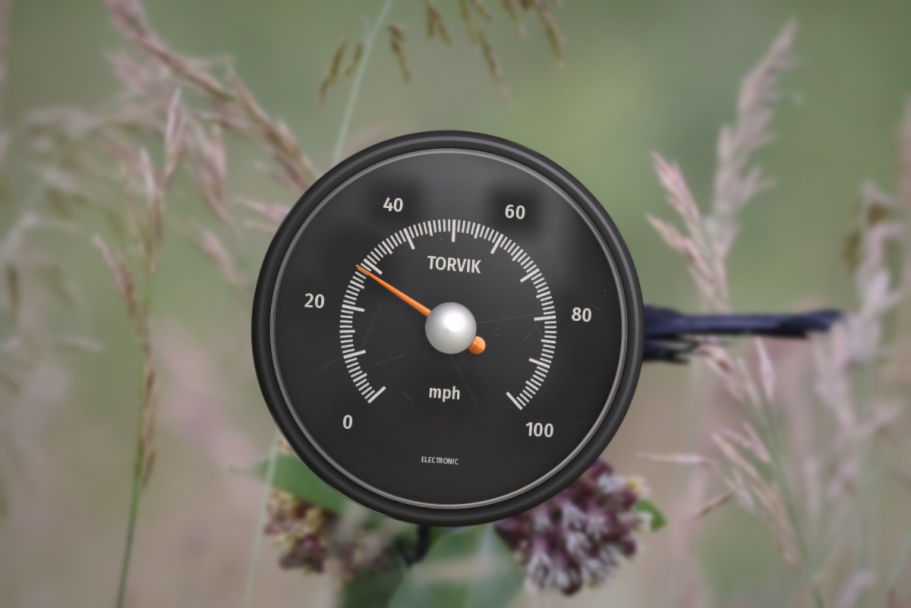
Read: 28 (mph)
